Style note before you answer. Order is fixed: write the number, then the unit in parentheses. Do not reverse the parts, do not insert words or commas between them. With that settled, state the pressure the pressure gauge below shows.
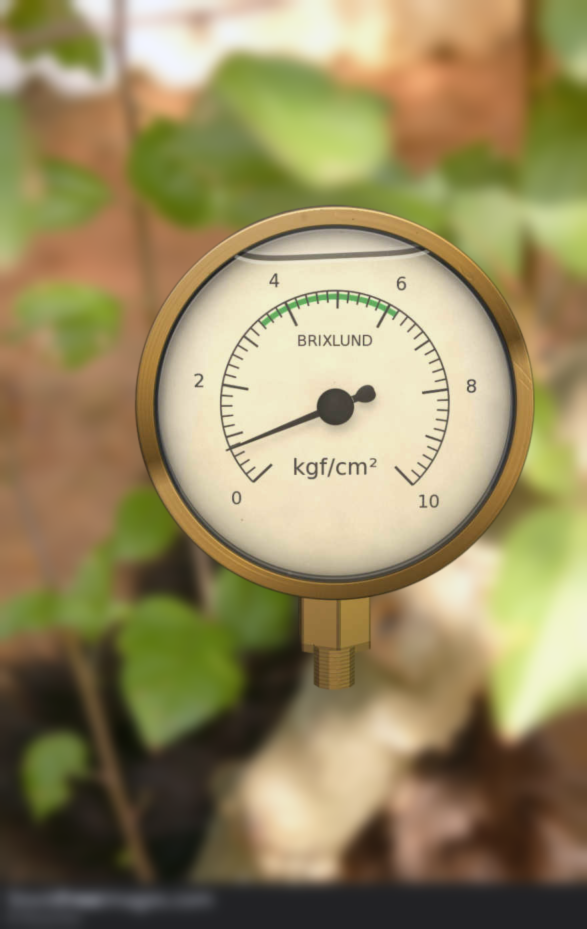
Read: 0.8 (kg/cm²)
